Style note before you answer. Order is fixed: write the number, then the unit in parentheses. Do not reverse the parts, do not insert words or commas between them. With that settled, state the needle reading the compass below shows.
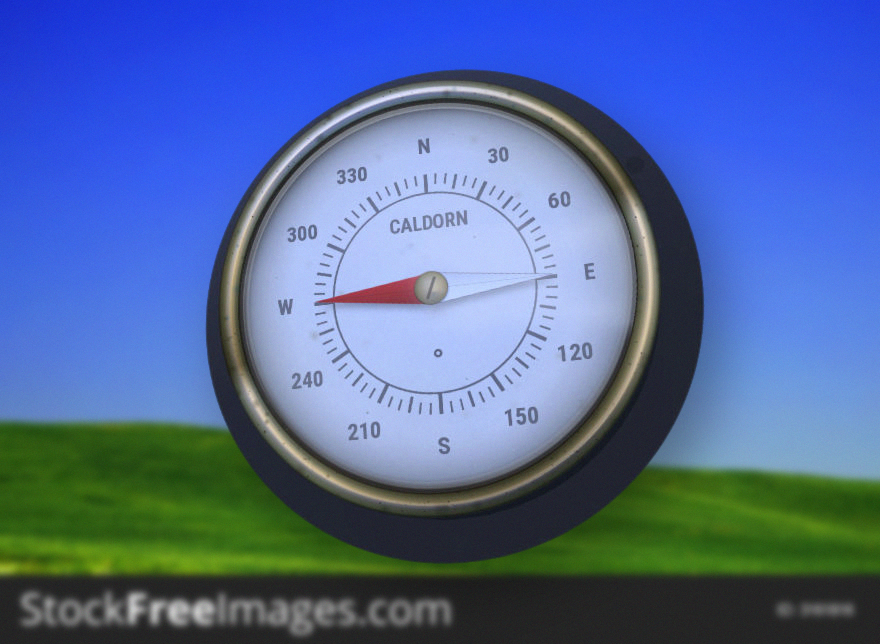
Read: 270 (°)
